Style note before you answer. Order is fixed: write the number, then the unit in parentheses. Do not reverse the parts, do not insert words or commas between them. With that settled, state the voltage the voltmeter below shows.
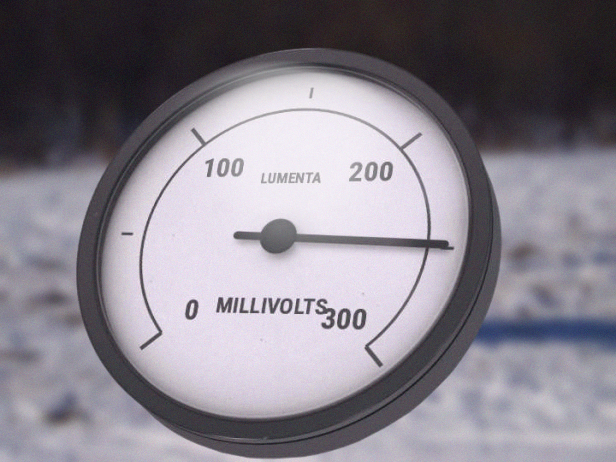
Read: 250 (mV)
